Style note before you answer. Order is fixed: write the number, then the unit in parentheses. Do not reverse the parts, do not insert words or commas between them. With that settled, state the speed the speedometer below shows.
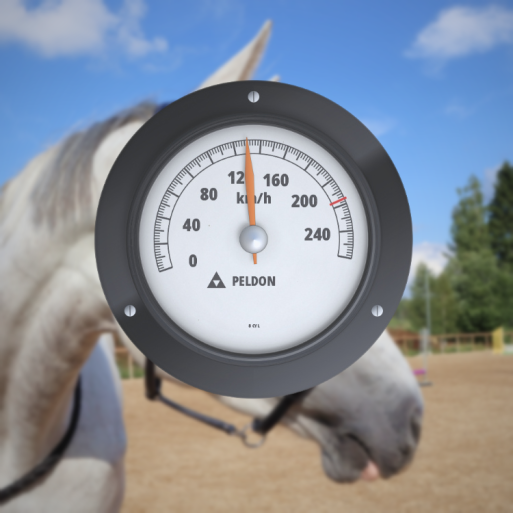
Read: 130 (km/h)
